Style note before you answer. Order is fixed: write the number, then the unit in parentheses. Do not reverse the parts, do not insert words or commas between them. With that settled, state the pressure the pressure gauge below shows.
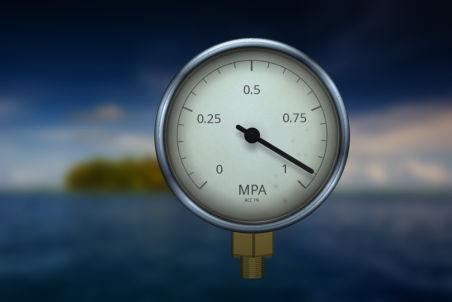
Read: 0.95 (MPa)
